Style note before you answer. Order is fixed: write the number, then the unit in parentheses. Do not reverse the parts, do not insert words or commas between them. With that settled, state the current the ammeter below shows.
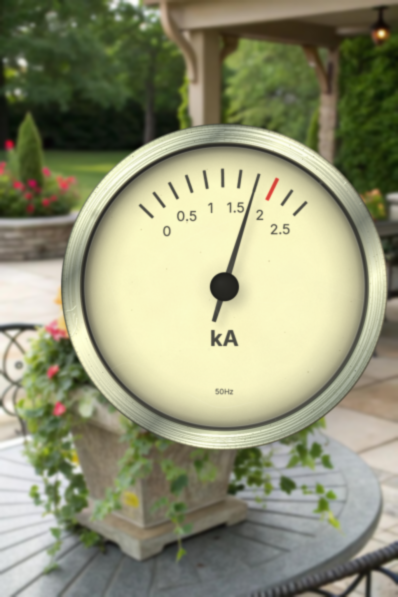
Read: 1.75 (kA)
